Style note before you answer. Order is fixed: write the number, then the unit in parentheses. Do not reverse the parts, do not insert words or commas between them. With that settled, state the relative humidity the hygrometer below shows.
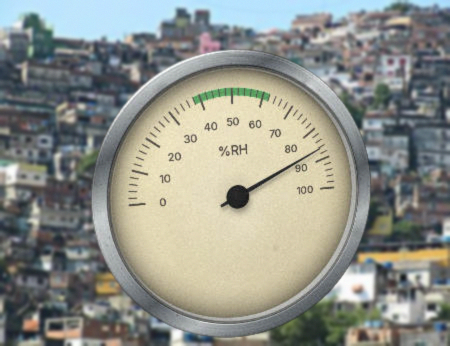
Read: 86 (%)
